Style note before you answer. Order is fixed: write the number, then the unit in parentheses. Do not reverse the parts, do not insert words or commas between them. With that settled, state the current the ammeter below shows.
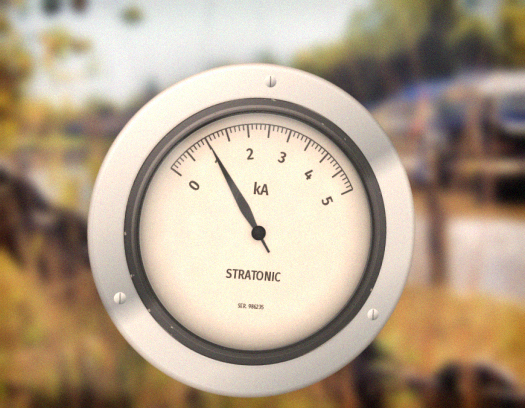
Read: 1 (kA)
